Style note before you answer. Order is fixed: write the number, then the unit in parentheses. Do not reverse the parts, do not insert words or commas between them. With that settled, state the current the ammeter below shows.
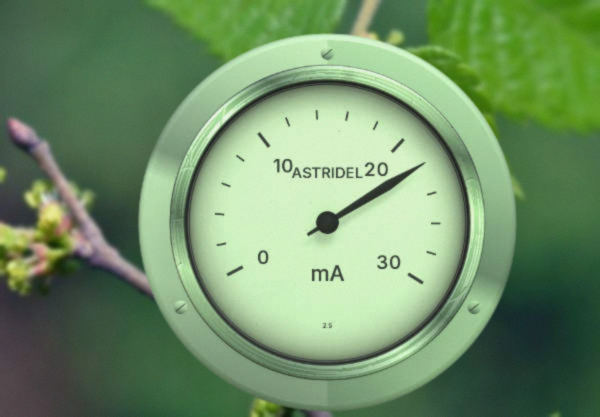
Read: 22 (mA)
